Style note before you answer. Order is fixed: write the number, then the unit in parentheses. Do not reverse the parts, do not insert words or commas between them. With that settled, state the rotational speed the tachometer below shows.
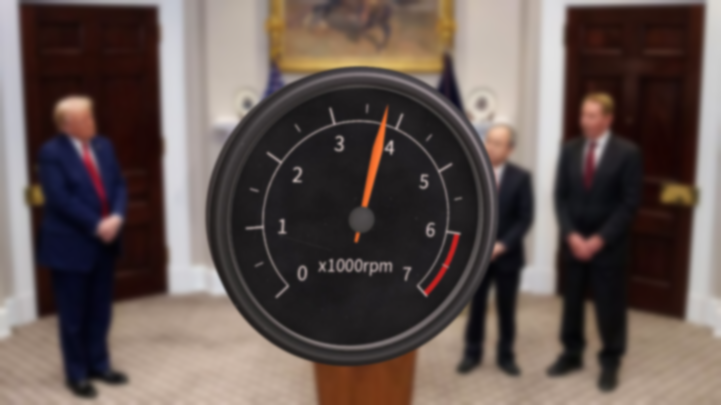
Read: 3750 (rpm)
